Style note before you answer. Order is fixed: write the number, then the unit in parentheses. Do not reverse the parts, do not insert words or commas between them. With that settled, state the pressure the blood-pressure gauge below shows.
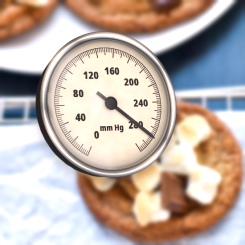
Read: 280 (mmHg)
